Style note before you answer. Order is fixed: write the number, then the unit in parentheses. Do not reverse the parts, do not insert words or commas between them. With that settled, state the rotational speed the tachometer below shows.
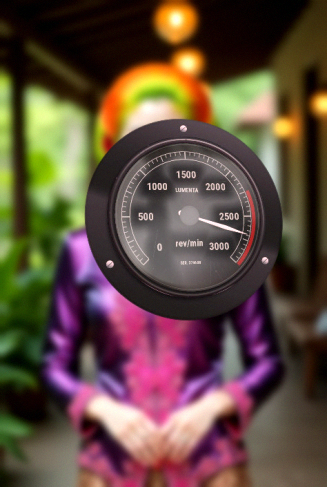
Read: 2700 (rpm)
